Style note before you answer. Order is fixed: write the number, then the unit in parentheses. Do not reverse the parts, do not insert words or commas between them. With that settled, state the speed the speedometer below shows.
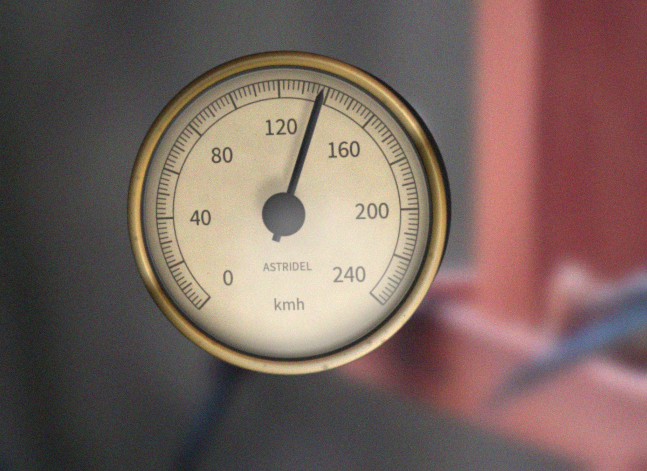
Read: 138 (km/h)
